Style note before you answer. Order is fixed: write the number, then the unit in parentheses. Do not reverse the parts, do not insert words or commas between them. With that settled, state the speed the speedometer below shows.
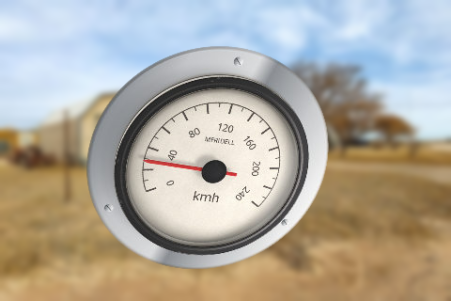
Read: 30 (km/h)
